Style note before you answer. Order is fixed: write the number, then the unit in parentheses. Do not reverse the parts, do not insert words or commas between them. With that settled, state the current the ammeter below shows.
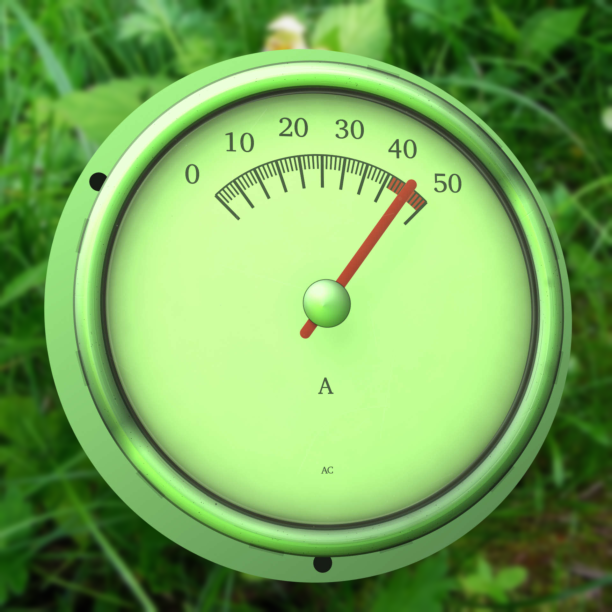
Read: 45 (A)
